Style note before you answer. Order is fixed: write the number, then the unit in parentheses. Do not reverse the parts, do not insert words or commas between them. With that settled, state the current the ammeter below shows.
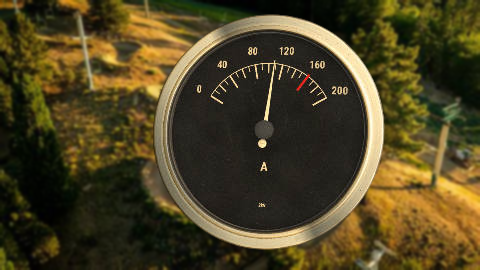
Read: 110 (A)
